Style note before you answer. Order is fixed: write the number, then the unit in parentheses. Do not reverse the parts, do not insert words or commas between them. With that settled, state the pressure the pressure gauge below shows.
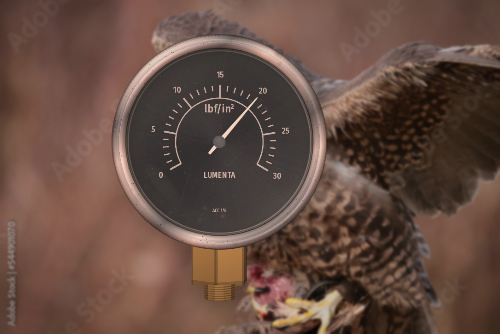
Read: 20 (psi)
